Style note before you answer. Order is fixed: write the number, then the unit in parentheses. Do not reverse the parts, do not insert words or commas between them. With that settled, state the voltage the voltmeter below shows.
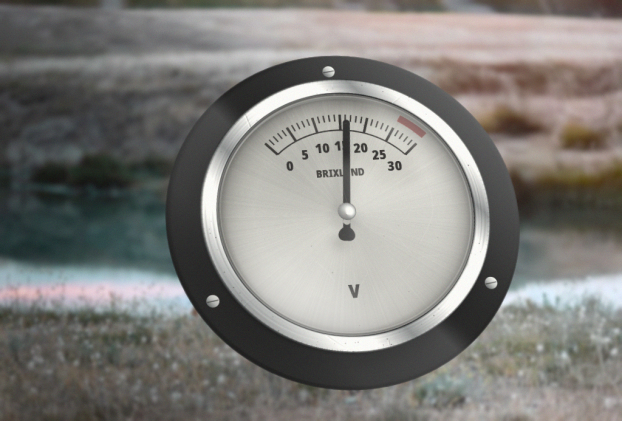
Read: 16 (V)
